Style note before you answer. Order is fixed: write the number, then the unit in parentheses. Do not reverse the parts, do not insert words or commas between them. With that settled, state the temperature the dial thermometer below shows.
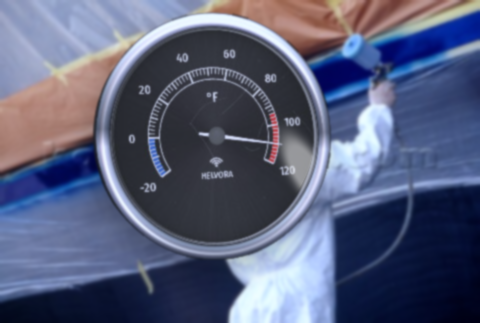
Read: 110 (°F)
